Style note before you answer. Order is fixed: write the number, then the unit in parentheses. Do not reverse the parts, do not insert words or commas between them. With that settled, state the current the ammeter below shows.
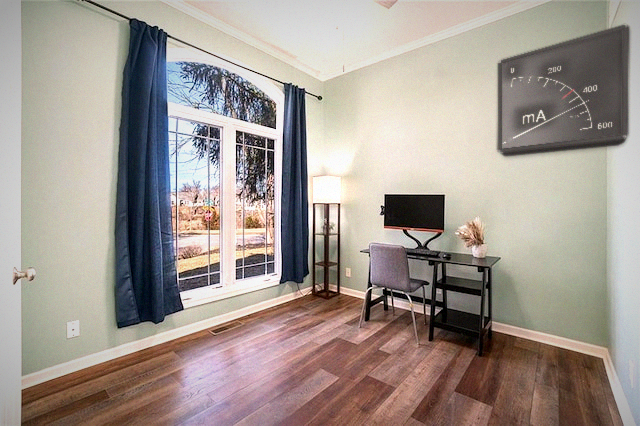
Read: 450 (mA)
